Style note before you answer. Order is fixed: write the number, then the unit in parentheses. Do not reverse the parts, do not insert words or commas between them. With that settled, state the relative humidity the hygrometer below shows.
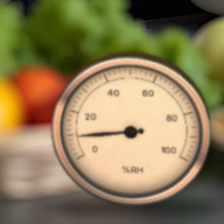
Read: 10 (%)
